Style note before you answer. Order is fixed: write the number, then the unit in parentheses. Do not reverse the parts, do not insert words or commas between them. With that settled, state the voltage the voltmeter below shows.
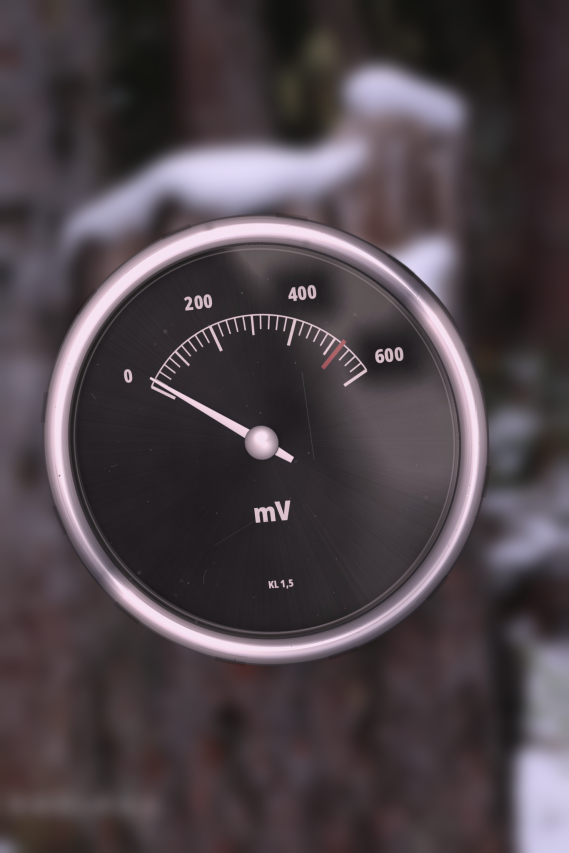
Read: 20 (mV)
